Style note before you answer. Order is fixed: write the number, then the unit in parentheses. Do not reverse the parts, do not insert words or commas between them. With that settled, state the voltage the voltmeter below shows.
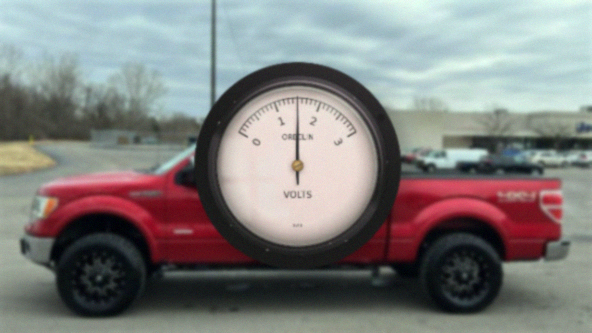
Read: 1.5 (V)
